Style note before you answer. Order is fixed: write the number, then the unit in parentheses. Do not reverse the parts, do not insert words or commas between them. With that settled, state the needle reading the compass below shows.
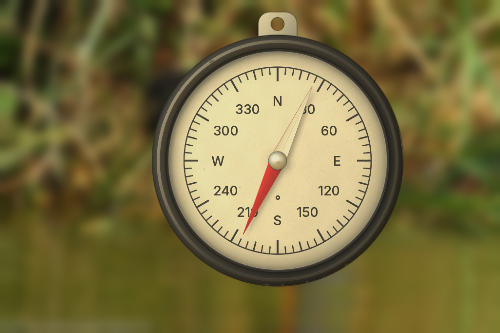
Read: 205 (°)
